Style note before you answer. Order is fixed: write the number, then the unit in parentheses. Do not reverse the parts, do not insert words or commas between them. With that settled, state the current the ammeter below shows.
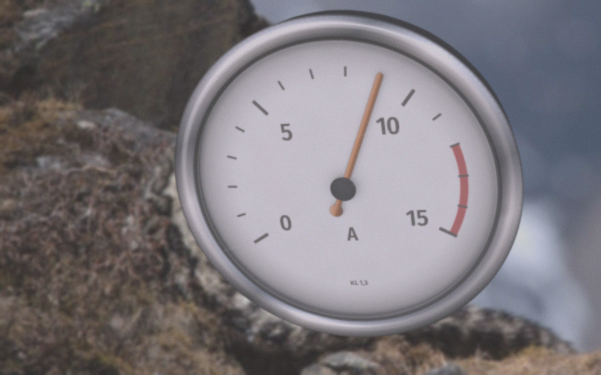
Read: 9 (A)
